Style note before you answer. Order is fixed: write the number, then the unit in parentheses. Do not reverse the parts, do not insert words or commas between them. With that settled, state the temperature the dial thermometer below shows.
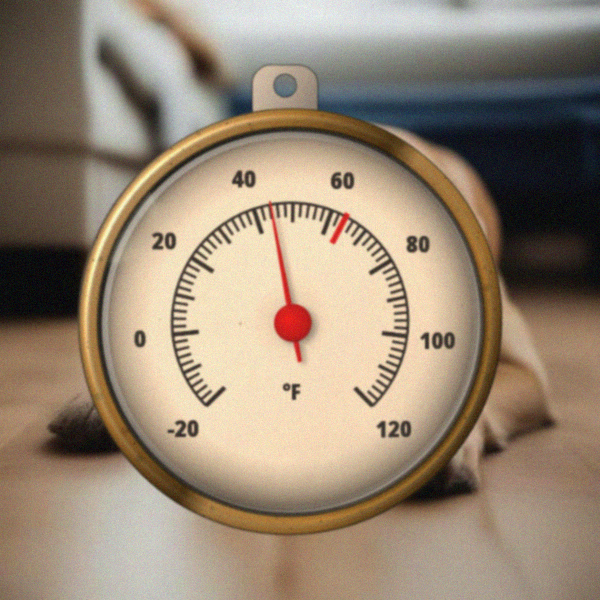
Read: 44 (°F)
